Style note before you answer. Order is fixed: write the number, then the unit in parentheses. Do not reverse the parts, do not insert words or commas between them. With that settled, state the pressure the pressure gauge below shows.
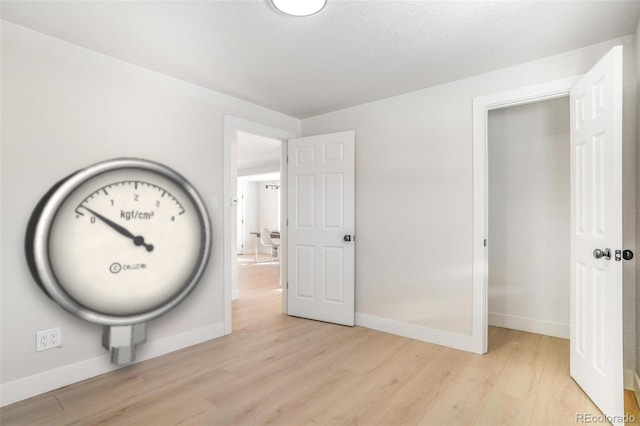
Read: 0.2 (kg/cm²)
